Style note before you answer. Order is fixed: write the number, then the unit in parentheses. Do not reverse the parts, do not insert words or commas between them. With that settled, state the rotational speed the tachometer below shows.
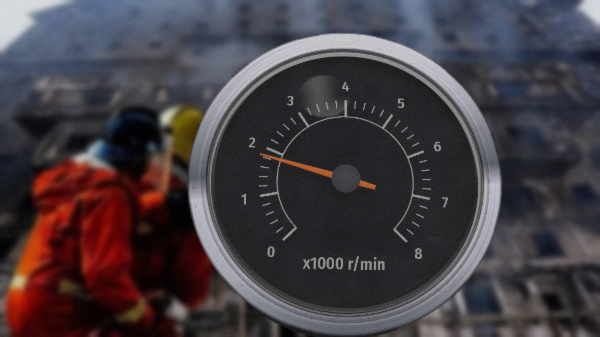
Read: 1800 (rpm)
